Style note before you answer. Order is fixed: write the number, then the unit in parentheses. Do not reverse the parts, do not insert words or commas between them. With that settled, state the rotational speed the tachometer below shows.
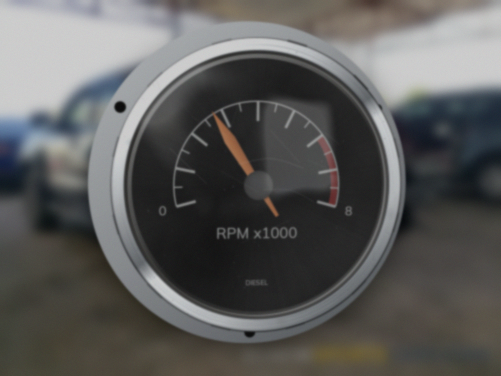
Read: 2750 (rpm)
